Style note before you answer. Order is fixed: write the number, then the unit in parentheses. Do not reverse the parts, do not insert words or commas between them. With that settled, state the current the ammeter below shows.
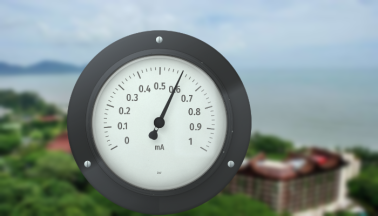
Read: 0.6 (mA)
